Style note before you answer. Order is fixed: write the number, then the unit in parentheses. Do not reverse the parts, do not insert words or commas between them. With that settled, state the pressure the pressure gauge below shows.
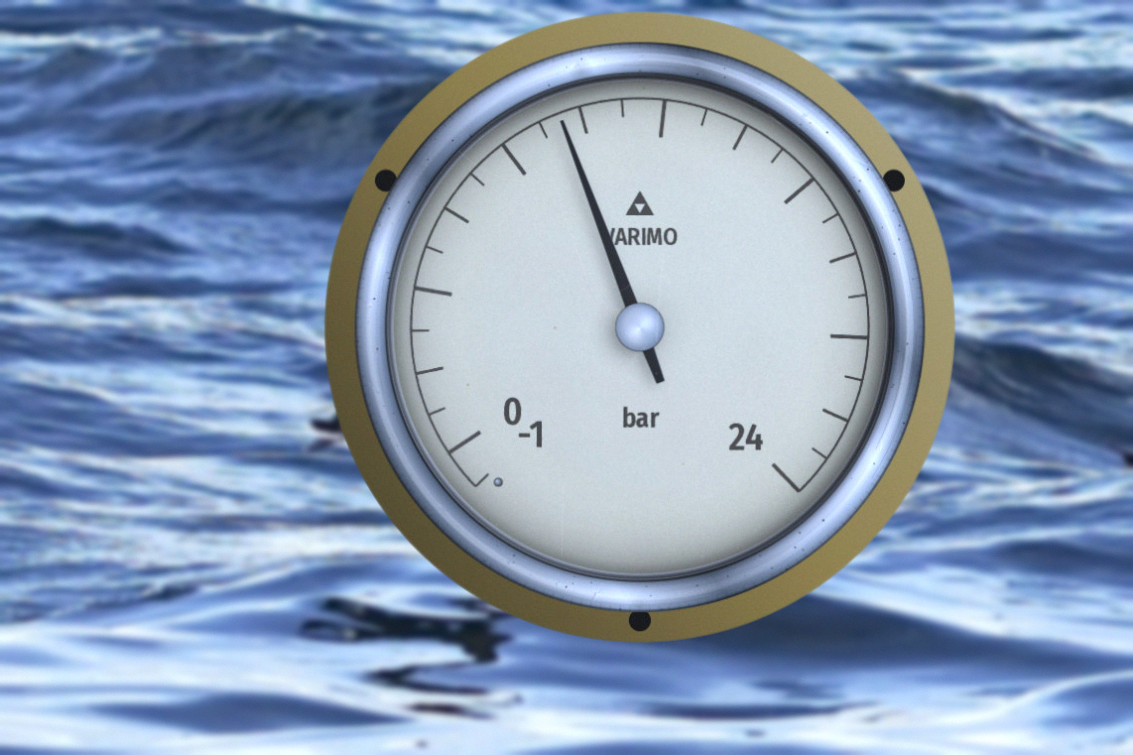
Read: 9.5 (bar)
